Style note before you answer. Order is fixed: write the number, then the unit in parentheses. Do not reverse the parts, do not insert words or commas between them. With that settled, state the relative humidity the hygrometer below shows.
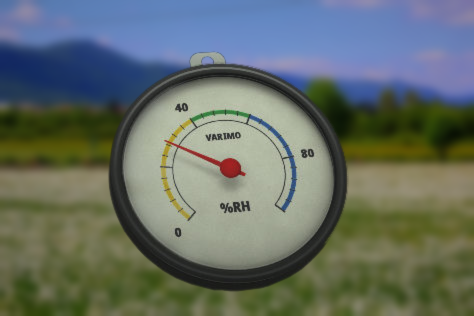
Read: 28 (%)
